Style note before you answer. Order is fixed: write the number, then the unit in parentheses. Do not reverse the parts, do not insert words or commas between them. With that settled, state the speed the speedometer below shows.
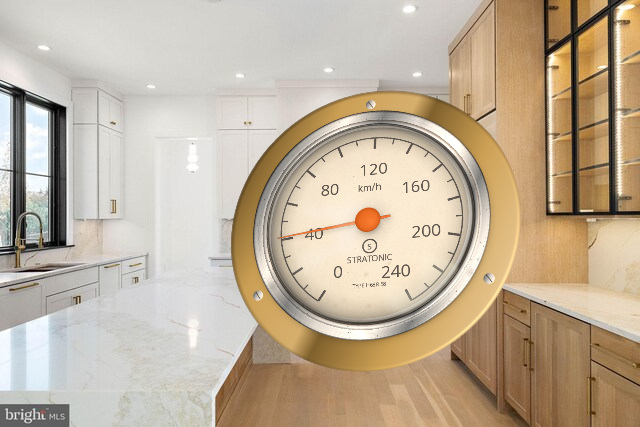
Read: 40 (km/h)
